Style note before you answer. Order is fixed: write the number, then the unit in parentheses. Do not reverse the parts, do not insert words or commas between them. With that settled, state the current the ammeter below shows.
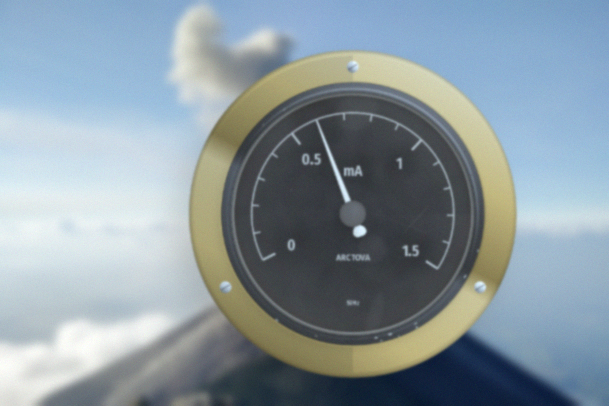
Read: 0.6 (mA)
